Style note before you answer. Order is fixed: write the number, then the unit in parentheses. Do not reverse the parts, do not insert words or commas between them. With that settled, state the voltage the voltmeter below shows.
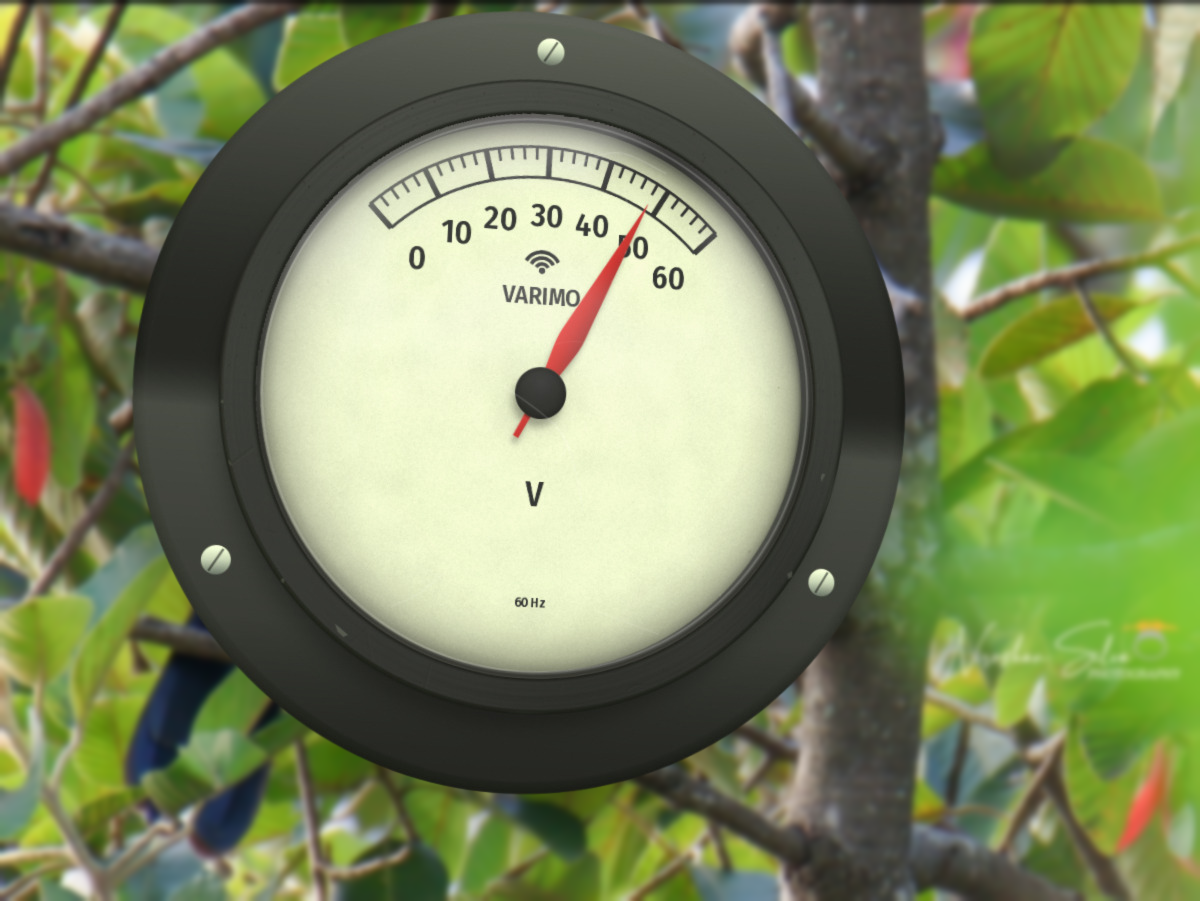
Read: 48 (V)
